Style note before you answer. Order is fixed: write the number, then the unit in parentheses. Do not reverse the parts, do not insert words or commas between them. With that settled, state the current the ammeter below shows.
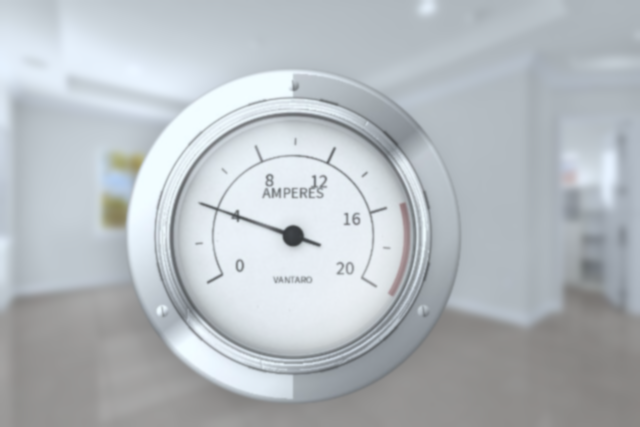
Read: 4 (A)
